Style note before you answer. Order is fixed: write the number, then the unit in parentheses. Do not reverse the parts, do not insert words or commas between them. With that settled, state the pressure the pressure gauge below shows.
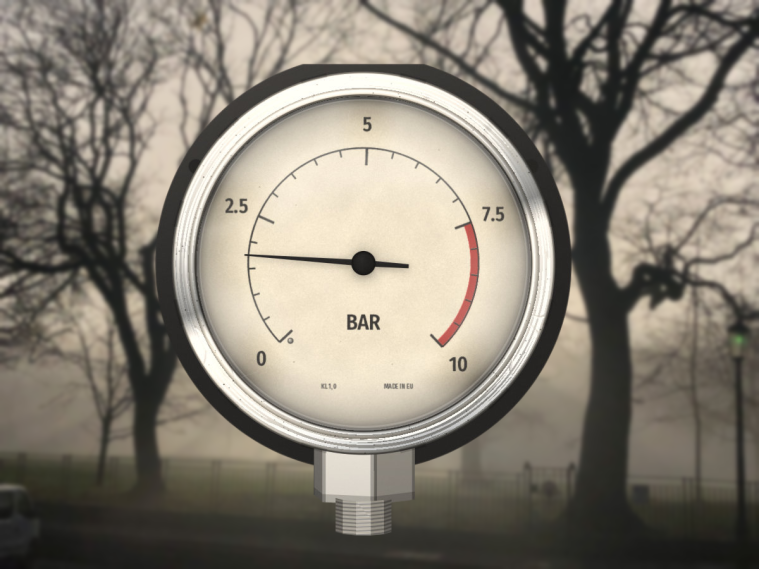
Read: 1.75 (bar)
